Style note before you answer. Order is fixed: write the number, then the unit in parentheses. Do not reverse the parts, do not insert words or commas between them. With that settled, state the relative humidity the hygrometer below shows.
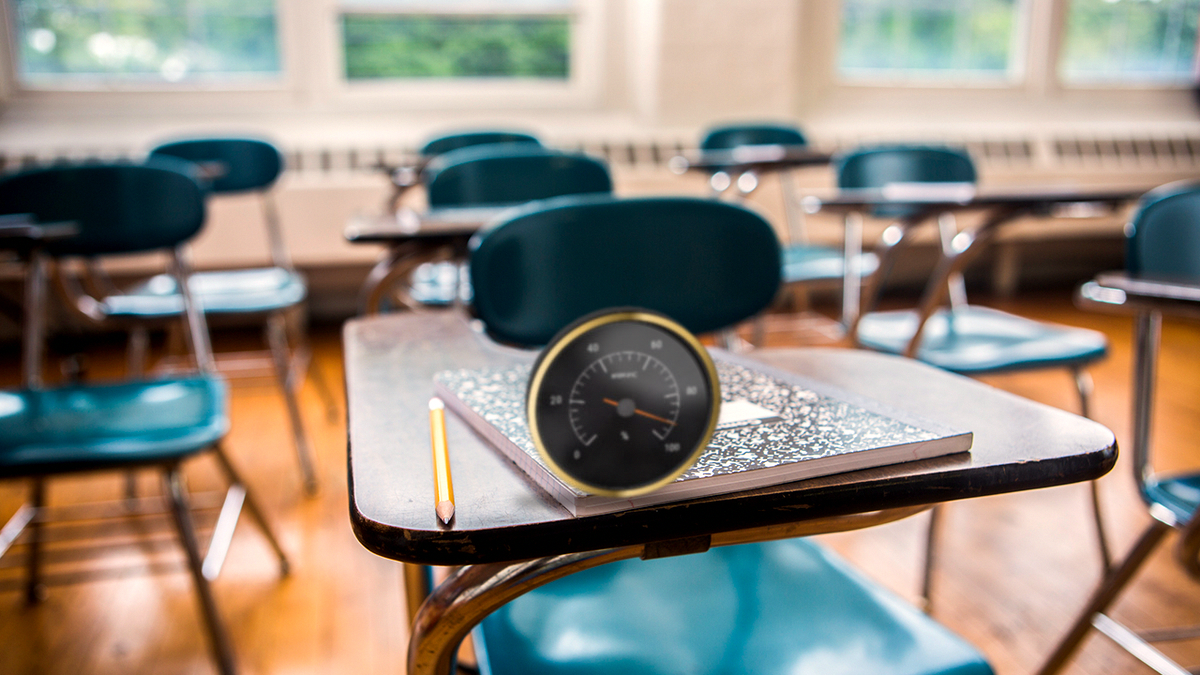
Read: 92 (%)
